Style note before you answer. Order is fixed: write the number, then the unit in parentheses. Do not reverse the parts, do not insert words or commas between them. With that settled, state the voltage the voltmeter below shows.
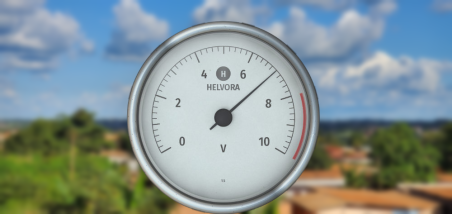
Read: 7 (V)
